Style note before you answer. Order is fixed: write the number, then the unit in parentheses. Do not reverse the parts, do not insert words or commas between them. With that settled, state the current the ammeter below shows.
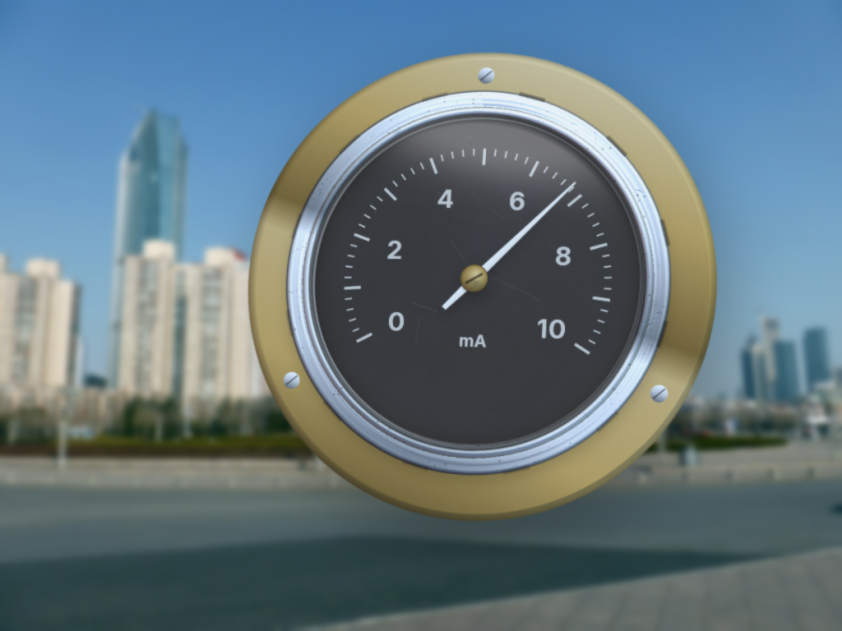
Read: 6.8 (mA)
